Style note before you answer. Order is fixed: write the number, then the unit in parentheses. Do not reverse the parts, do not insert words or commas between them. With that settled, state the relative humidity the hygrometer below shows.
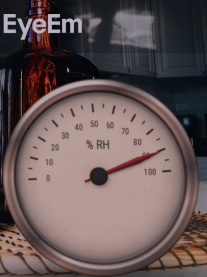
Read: 90 (%)
